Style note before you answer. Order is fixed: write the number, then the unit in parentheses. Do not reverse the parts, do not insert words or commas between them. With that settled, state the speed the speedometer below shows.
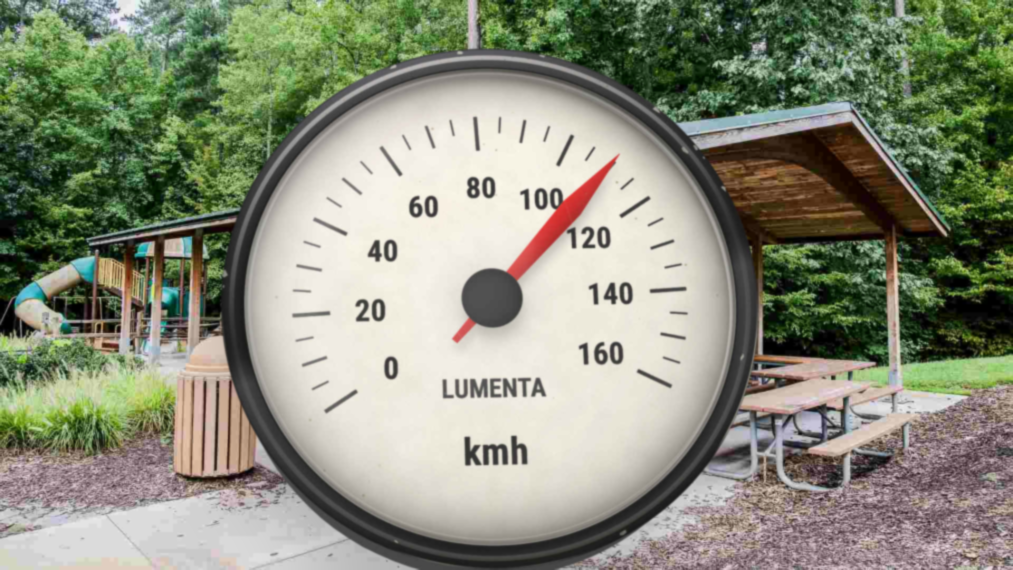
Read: 110 (km/h)
